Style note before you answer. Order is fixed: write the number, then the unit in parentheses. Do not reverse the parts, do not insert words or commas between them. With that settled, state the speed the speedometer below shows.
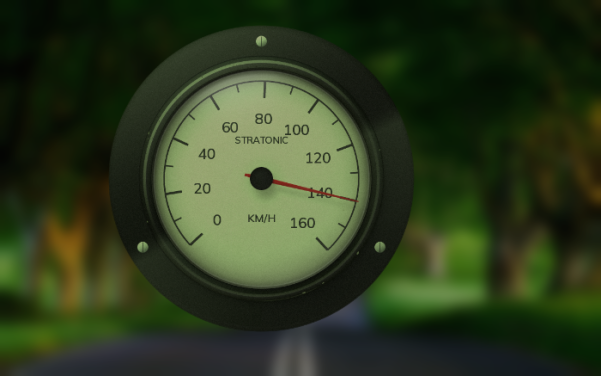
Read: 140 (km/h)
